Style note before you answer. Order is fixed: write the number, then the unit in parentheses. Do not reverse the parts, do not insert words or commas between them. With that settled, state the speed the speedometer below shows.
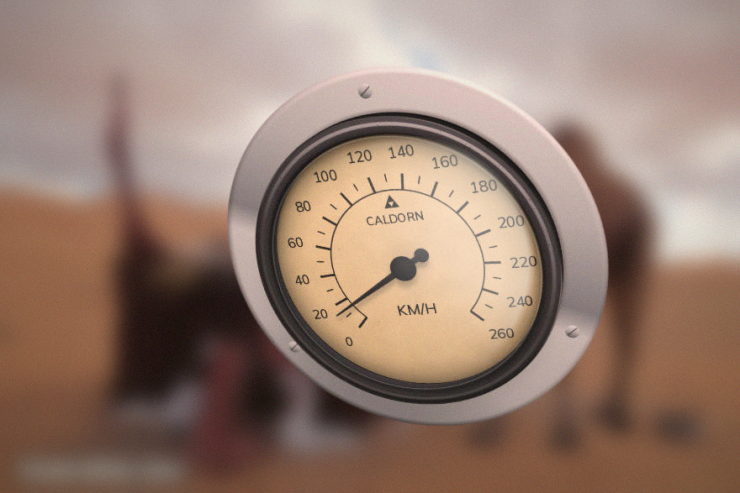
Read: 15 (km/h)
